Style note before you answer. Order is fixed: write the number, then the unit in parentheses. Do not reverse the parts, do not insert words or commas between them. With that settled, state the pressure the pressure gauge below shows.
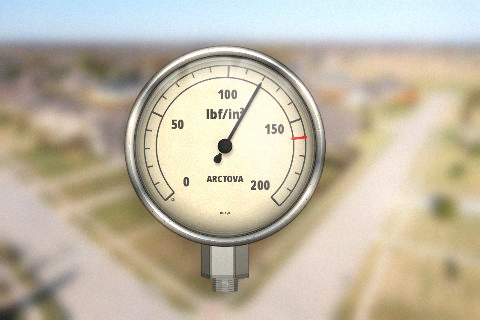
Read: 120 (psi)
